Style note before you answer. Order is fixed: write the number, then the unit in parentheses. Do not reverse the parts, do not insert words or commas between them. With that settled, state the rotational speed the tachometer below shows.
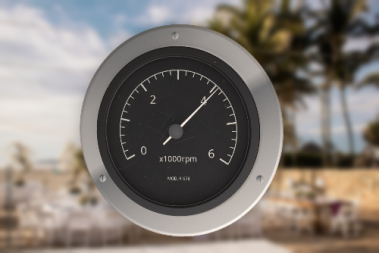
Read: 4100 (rpm)
